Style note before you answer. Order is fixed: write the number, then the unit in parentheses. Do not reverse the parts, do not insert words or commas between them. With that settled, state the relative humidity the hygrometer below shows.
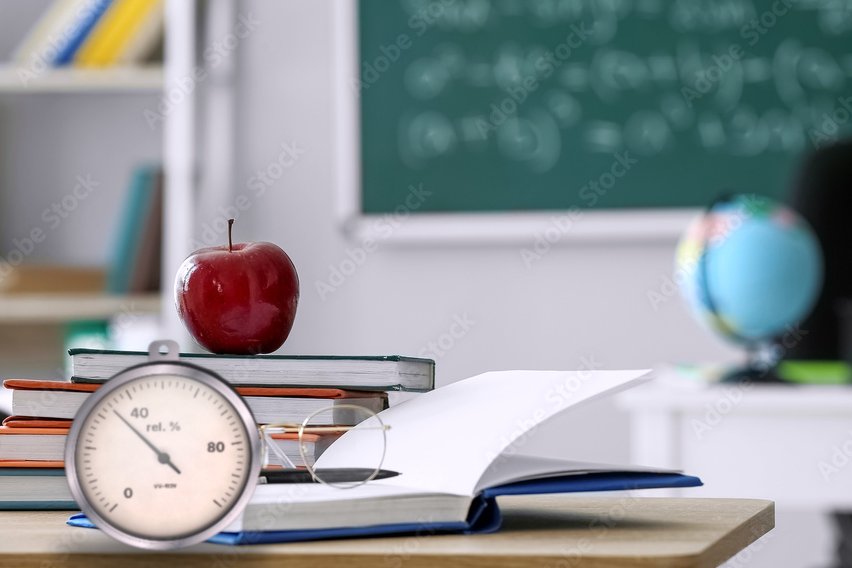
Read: 34 (%)
